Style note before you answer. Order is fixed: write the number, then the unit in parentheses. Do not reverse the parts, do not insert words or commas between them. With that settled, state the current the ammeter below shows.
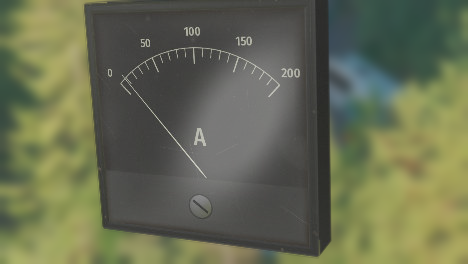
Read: 10 (A)
